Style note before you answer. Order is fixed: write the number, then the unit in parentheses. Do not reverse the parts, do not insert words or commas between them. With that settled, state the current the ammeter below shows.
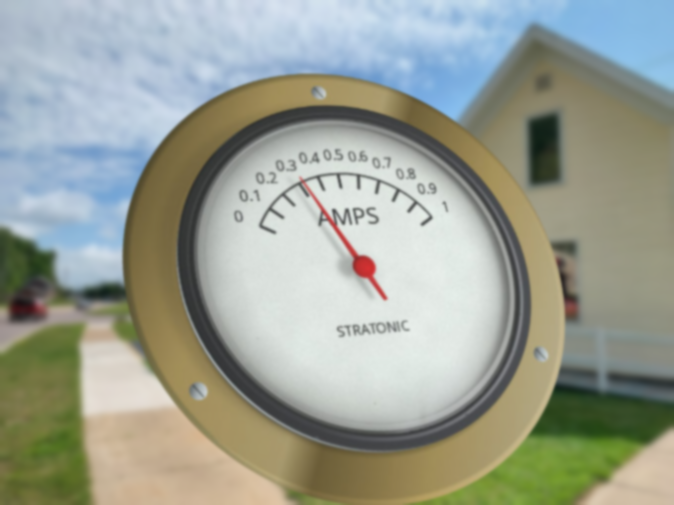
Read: 0.3 (A)
